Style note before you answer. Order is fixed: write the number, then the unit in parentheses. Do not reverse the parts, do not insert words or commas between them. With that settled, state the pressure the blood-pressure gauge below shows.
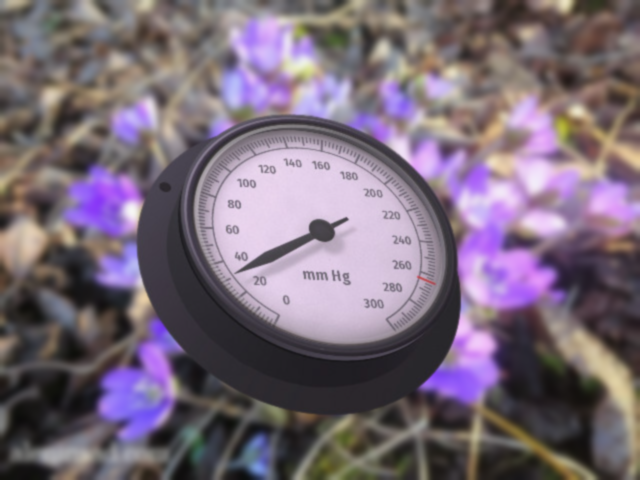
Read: 30 (mmHg)
